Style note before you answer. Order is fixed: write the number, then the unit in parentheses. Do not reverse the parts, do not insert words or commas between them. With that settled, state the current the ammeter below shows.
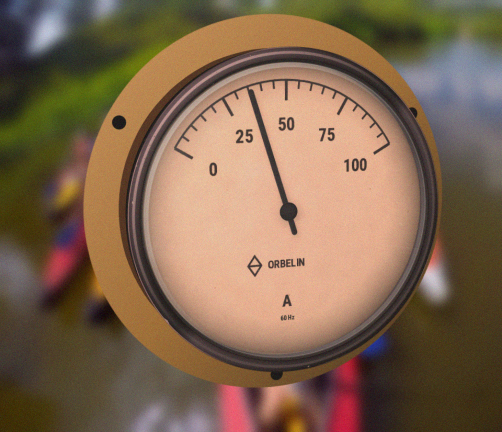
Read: 35 (A)
